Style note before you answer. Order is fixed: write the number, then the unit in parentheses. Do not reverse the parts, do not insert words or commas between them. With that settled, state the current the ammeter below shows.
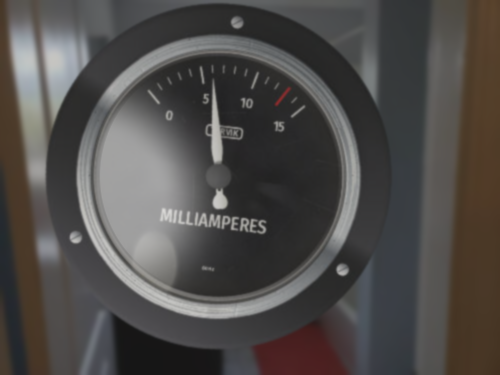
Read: 6 (mA)
